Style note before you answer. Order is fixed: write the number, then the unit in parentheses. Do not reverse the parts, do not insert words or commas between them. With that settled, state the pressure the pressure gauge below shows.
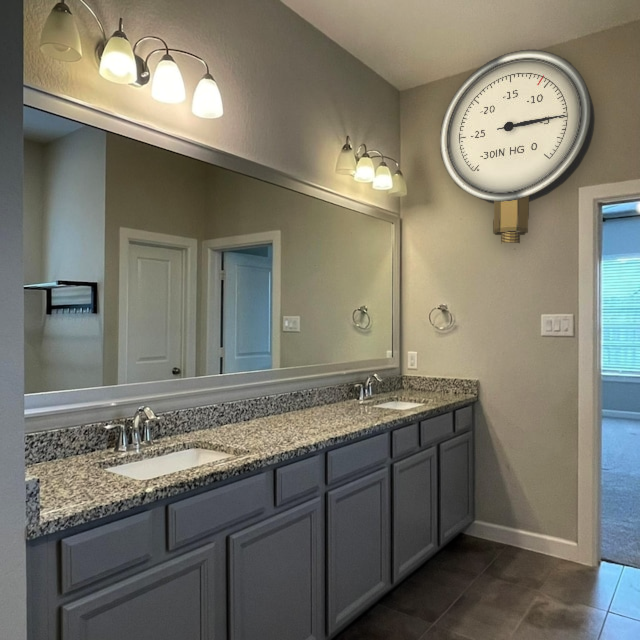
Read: -5 (inHg)
